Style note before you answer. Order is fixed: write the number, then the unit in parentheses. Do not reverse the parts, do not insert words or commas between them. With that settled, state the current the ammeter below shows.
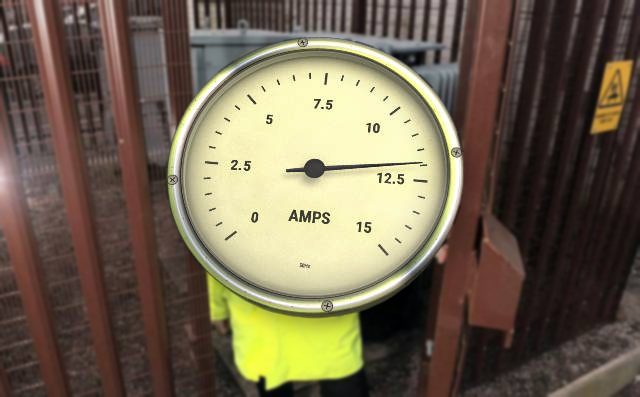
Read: 12 (A)
